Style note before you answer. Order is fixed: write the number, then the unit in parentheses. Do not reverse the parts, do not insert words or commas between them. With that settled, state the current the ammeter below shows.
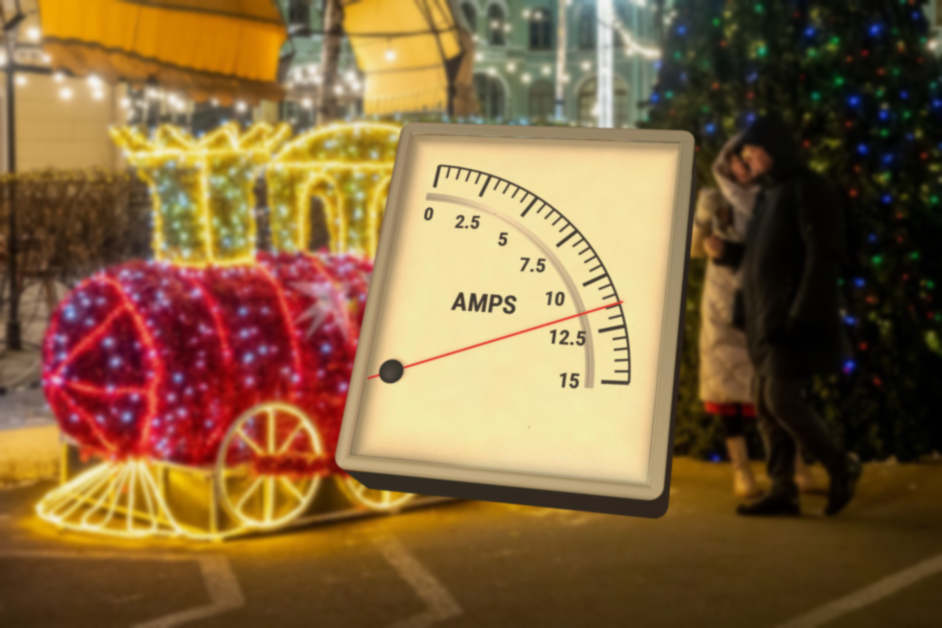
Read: 11.5 (A)
